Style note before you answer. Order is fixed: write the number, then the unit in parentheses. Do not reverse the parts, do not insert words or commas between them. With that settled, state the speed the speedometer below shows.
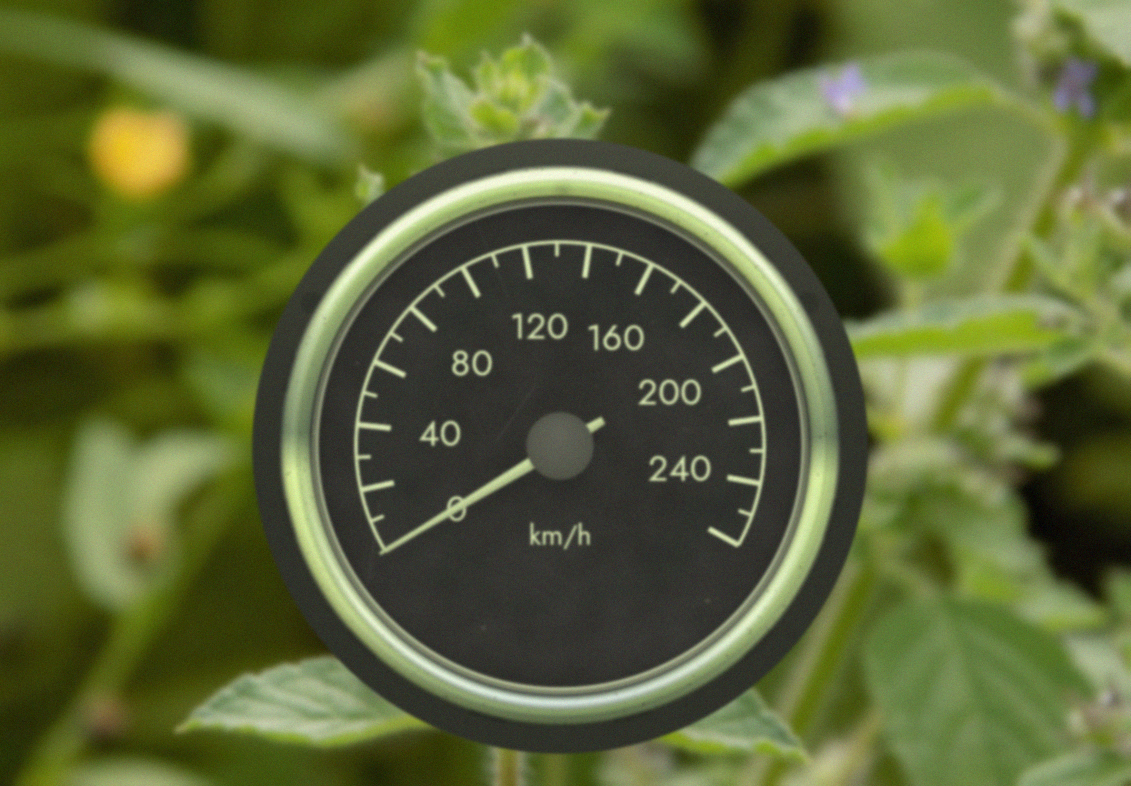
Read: 0 (km/h)
